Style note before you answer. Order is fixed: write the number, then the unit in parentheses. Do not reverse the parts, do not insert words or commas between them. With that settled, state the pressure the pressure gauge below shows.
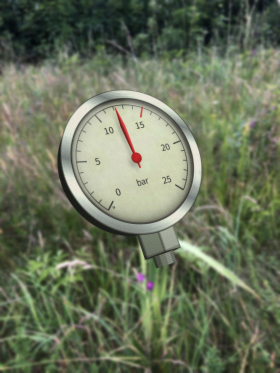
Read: 12 (bar)
